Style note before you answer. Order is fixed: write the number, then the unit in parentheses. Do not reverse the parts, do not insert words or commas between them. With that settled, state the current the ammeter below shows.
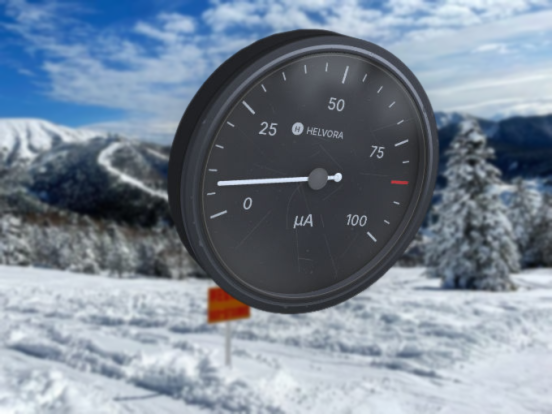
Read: 7.5 (µA)
